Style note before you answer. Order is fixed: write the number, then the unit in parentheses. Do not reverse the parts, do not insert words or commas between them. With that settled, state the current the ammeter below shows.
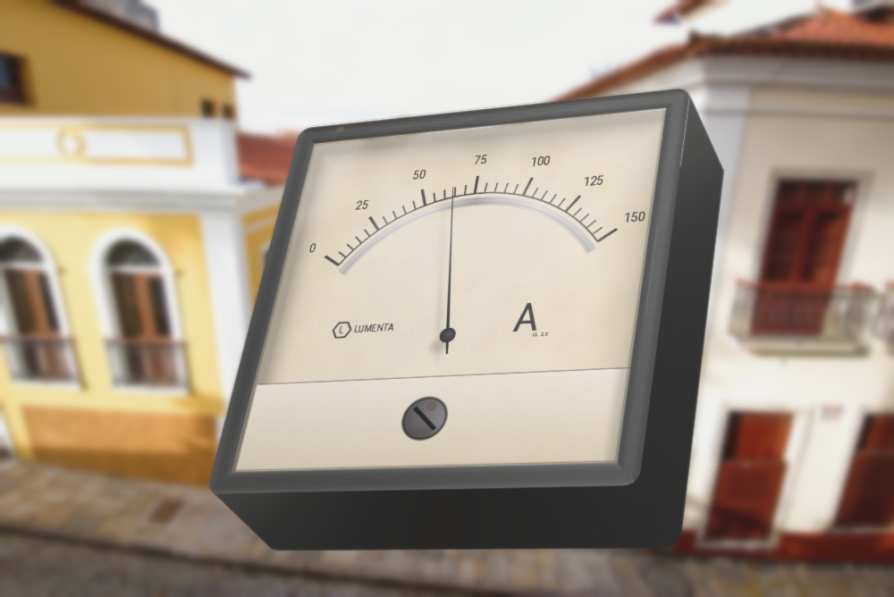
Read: 65 (A)
